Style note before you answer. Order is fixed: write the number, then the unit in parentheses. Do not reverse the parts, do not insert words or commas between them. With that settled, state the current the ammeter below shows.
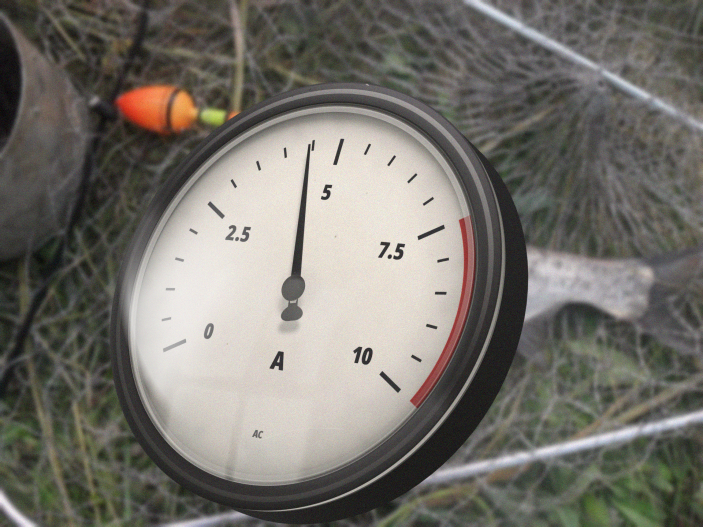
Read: 4.5 (A)
